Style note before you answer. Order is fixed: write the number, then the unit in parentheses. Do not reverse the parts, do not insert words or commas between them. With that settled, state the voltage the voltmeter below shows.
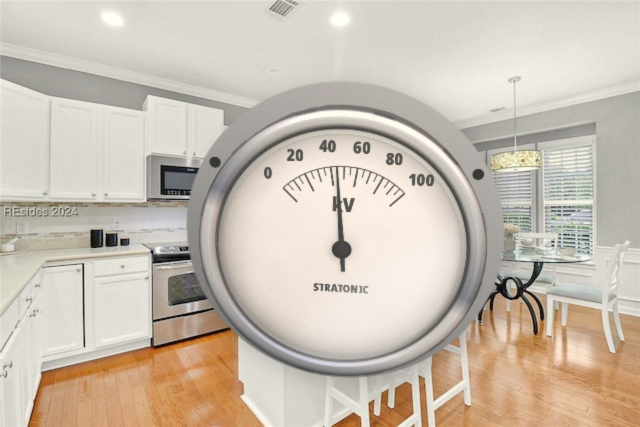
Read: 45 (kV)
